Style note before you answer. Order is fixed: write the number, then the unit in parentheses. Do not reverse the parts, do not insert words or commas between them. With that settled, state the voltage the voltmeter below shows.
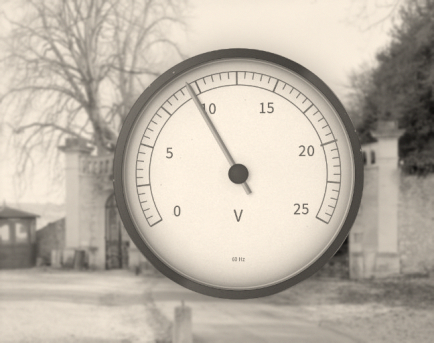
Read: 9.5 (V)
